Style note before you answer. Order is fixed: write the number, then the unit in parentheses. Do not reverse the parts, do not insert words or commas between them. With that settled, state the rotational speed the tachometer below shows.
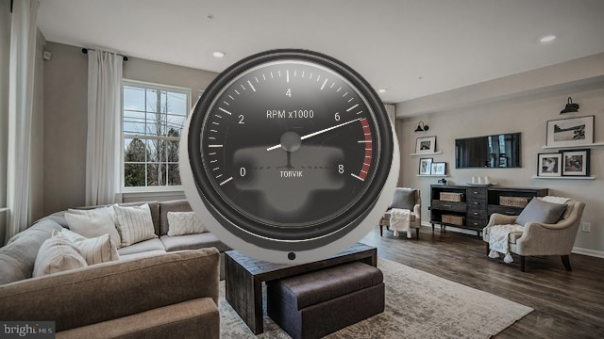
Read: 6400 (rpm)
